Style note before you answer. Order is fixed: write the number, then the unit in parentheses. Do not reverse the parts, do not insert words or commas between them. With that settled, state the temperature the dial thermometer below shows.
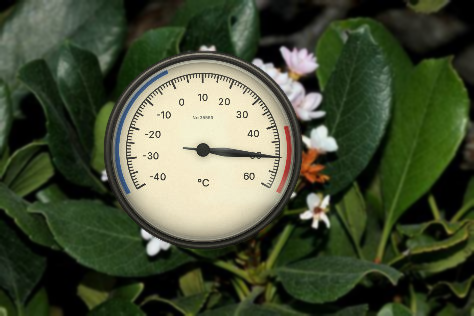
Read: 50 (°C)
